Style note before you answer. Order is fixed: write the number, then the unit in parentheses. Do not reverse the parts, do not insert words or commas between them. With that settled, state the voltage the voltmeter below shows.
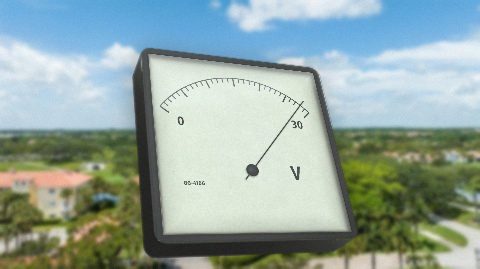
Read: 28 (V)
